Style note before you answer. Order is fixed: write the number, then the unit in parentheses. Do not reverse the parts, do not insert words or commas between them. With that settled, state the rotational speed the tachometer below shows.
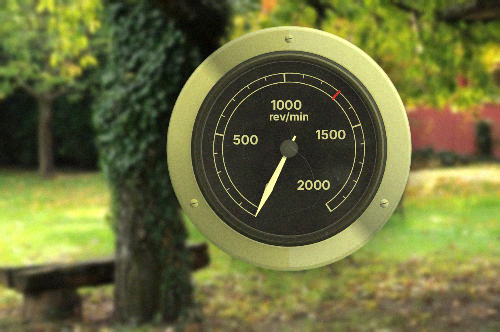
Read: 0 (rpm)
